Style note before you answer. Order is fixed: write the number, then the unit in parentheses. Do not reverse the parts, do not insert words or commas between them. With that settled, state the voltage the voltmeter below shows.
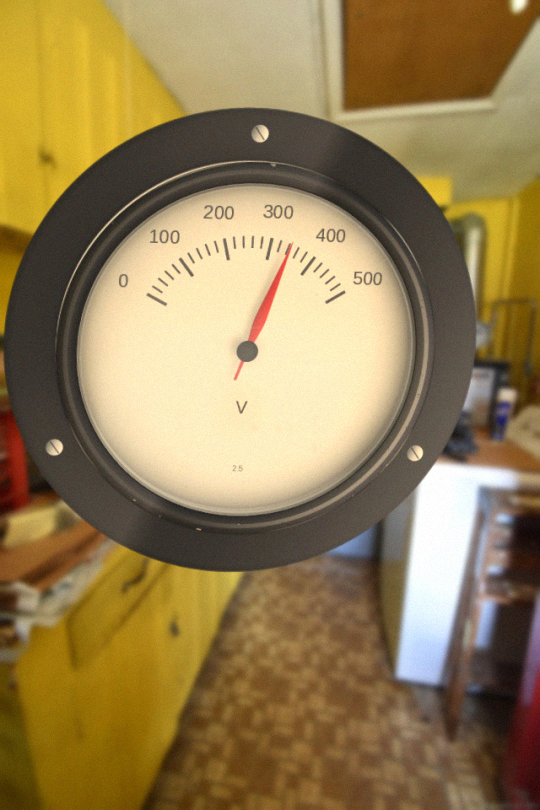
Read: 340 (V)
